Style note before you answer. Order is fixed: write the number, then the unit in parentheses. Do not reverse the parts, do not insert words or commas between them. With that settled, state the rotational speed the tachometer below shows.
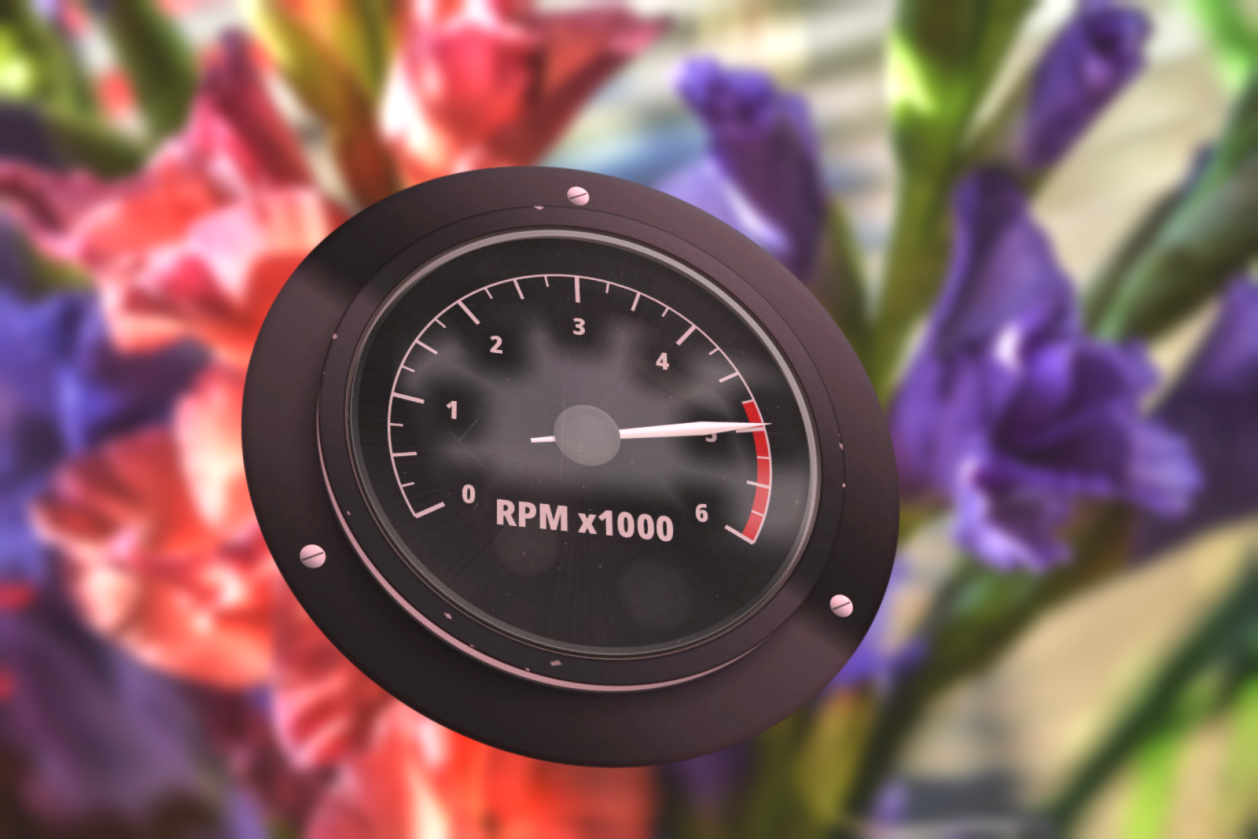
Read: 5000 (rpm)
